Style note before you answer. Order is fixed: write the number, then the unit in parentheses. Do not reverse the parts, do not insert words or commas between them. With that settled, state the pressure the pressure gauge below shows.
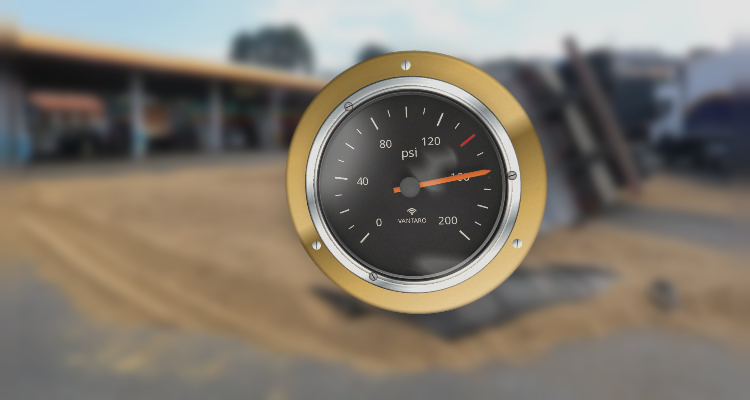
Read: 160 (psi)
